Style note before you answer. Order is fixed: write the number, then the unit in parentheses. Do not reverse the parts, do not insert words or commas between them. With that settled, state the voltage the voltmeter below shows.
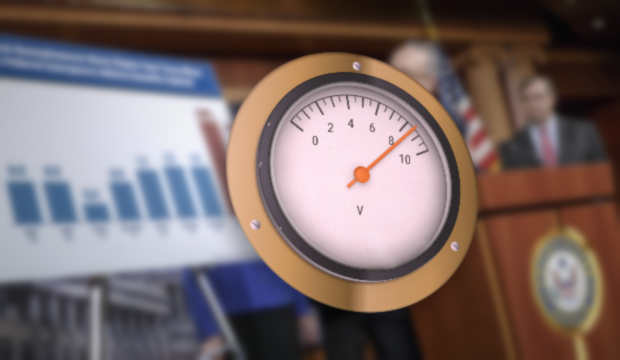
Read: 8.5 (V)
